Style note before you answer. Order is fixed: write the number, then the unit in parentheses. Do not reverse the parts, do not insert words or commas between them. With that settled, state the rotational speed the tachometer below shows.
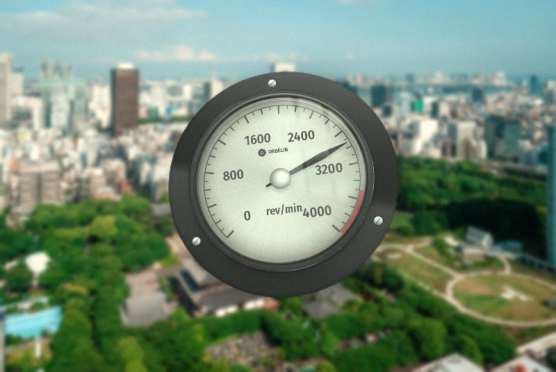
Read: 2950 (rpm)
